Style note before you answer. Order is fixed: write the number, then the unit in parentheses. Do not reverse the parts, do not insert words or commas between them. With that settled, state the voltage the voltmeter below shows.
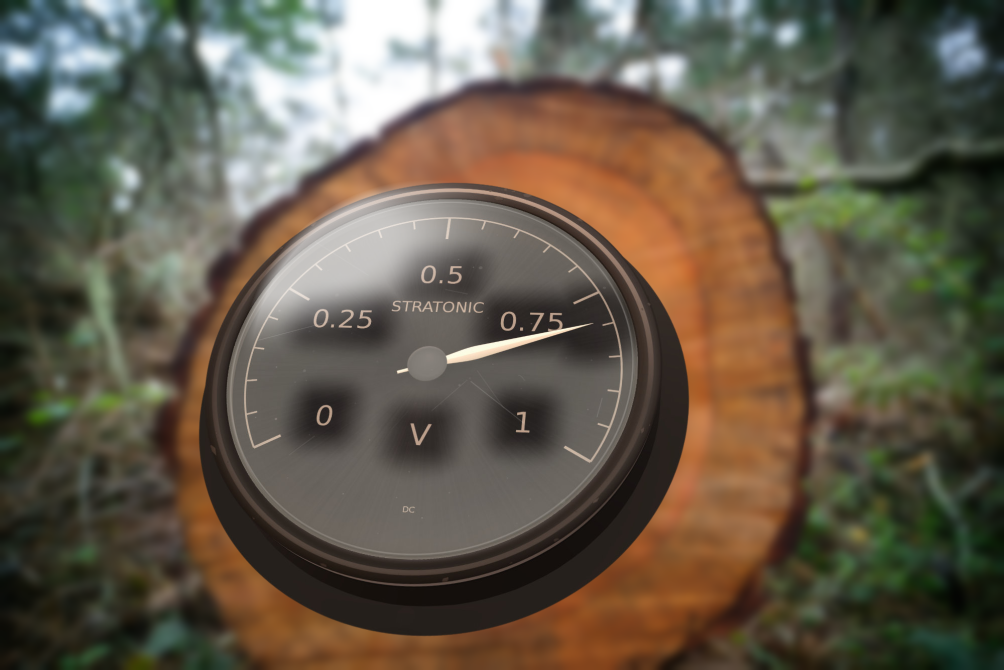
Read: 0.8 (V)
